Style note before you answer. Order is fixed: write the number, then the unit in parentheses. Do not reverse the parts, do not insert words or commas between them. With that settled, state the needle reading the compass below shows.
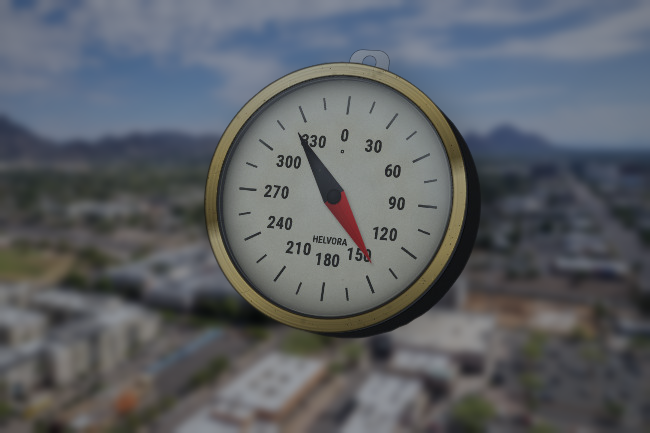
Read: 142.5 (°)
